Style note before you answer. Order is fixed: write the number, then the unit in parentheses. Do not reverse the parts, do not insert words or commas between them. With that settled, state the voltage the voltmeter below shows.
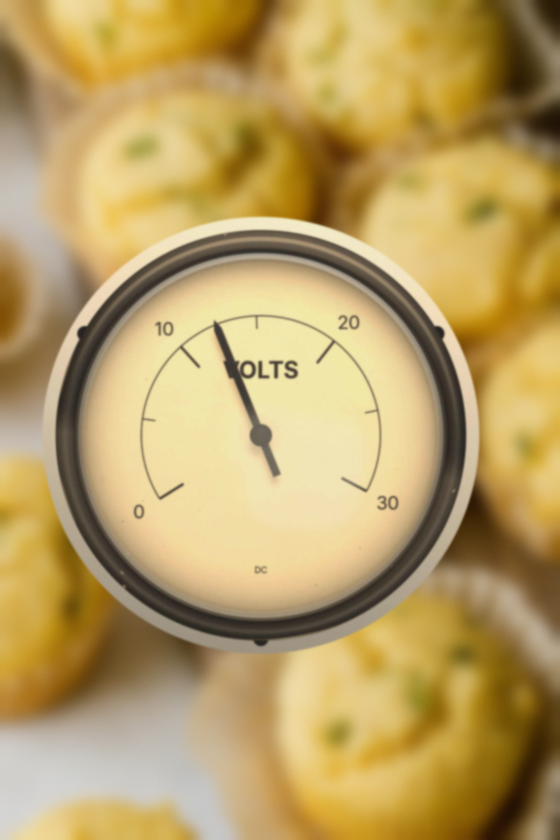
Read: 12.5 (V)
